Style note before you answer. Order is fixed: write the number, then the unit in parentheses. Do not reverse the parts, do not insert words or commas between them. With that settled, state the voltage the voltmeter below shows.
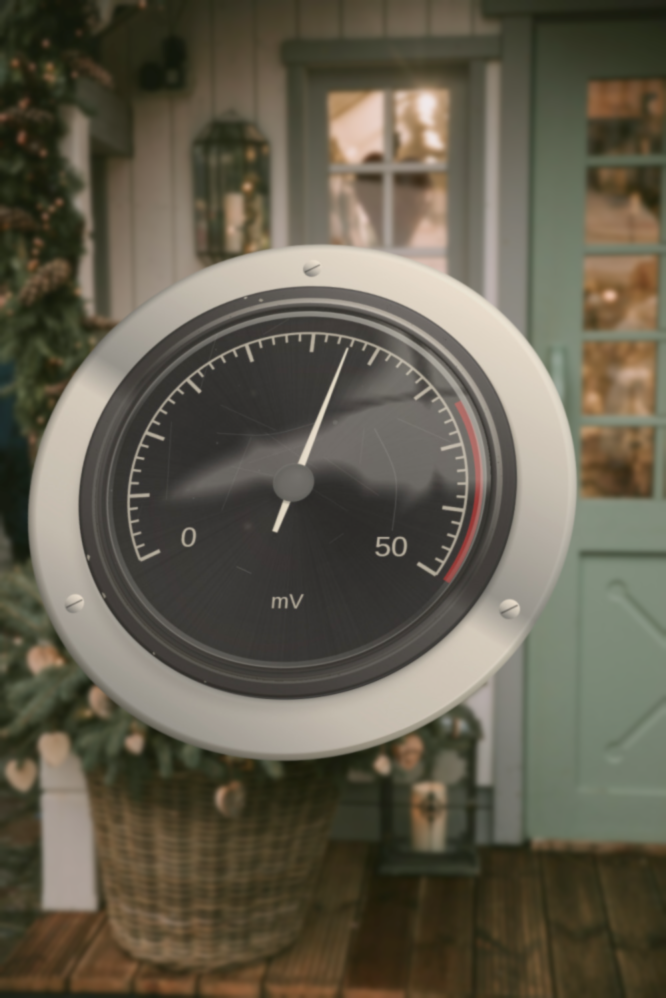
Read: 28 (mV)
